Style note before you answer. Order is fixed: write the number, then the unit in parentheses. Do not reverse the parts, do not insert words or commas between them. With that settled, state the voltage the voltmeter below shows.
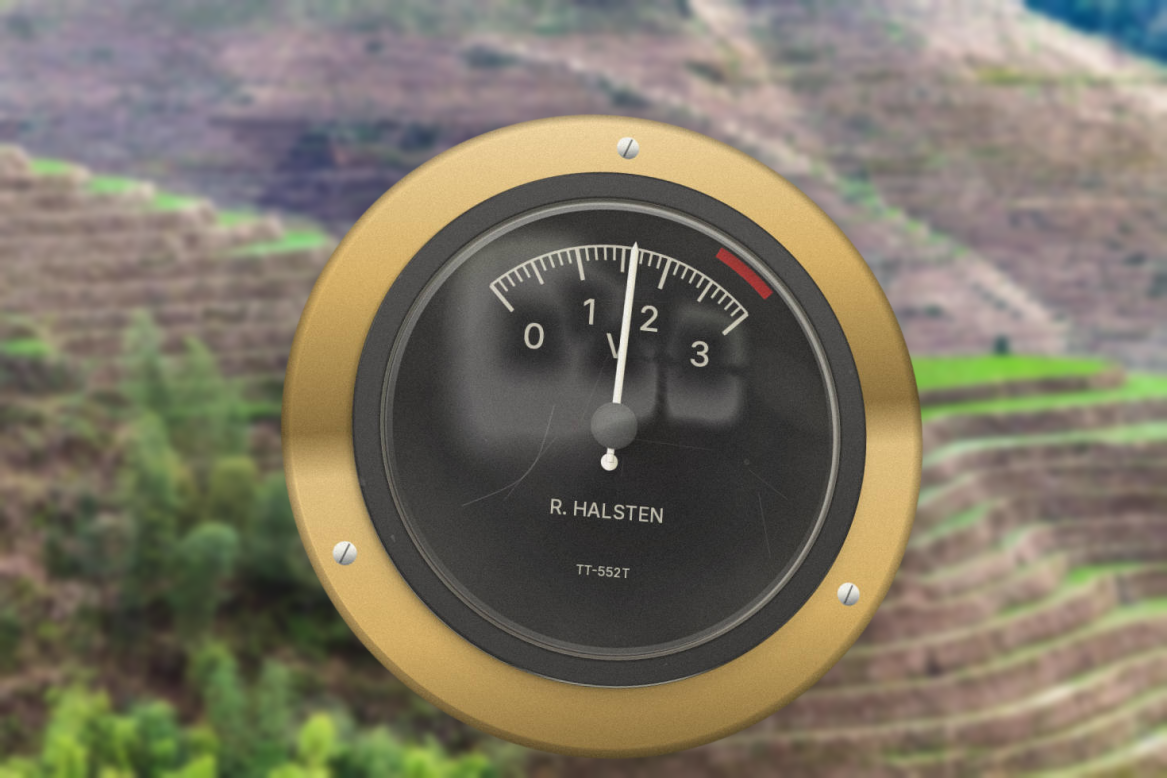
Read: 1.6 (V)
